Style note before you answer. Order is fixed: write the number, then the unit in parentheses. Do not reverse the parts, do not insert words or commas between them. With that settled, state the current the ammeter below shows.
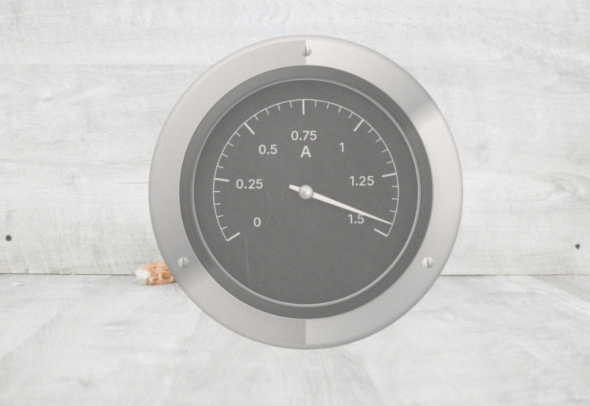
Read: 1.45 (A)
